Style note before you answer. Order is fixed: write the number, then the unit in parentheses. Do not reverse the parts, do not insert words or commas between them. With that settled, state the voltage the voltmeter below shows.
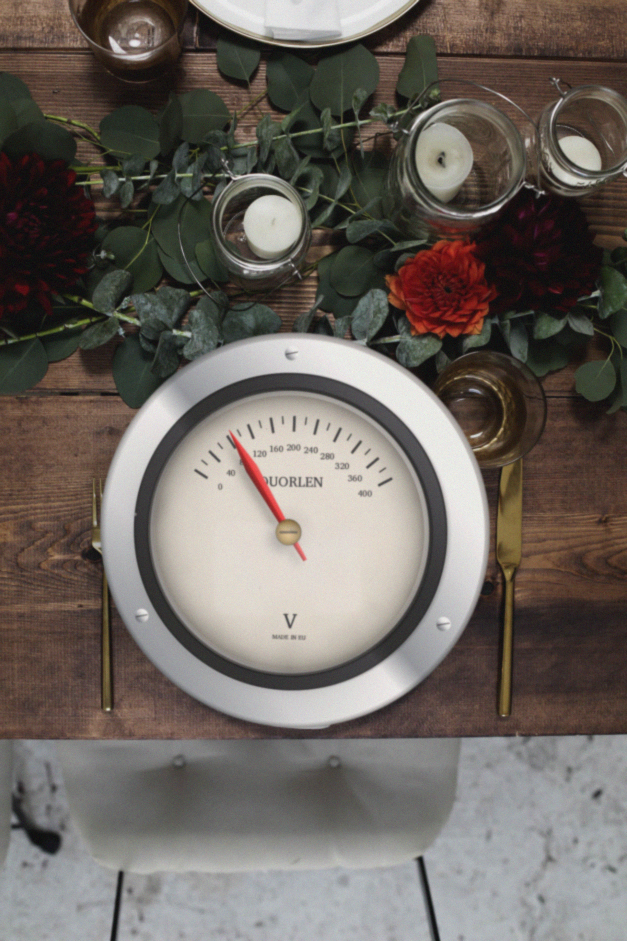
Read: 90 (V)
